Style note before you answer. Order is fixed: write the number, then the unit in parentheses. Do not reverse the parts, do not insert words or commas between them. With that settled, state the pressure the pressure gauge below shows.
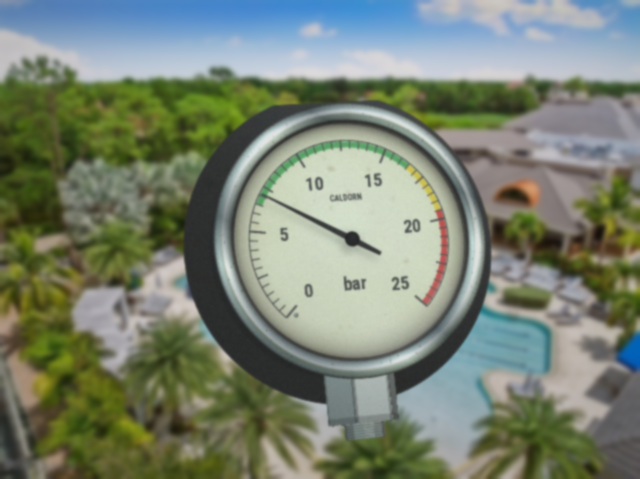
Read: 7 (bar)
